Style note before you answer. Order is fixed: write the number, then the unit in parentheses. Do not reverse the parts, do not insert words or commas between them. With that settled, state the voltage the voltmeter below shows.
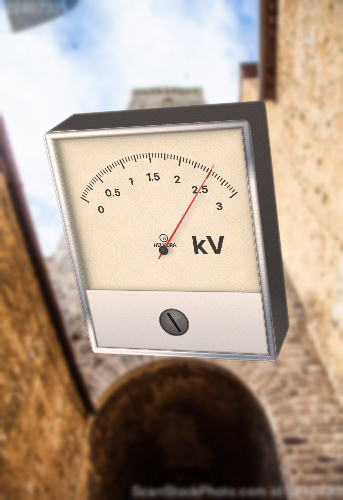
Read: 2.5 (kV)
